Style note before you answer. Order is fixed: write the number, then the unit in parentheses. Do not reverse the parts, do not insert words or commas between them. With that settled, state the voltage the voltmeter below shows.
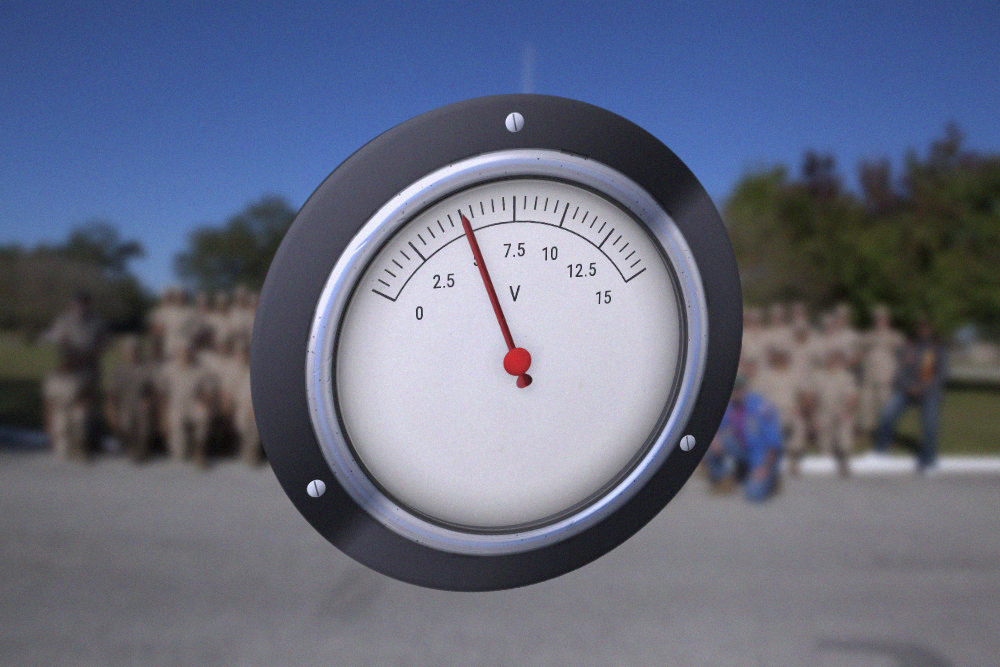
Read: 5 (V)
